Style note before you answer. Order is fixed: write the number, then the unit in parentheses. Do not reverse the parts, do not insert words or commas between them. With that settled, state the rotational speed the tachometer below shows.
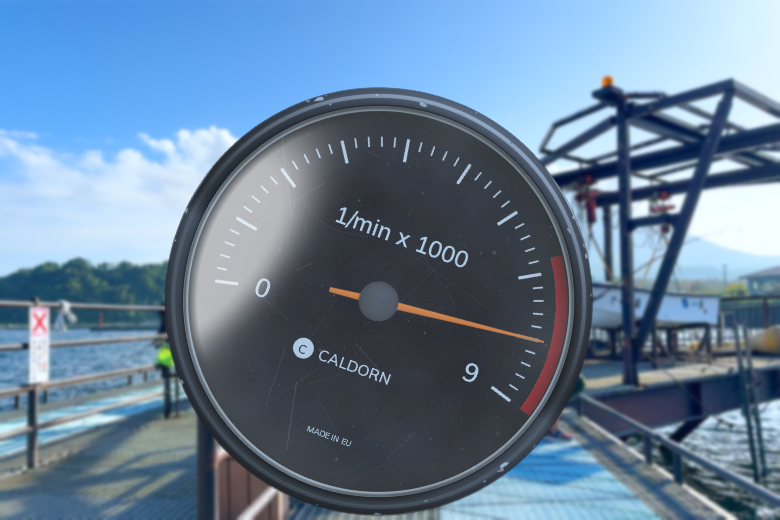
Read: 8000 (rpm)
